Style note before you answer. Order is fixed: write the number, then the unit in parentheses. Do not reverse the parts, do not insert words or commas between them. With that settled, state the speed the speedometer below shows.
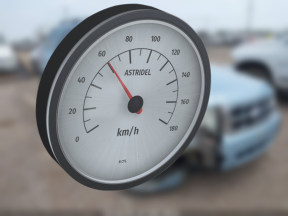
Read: 60 (km/h)
